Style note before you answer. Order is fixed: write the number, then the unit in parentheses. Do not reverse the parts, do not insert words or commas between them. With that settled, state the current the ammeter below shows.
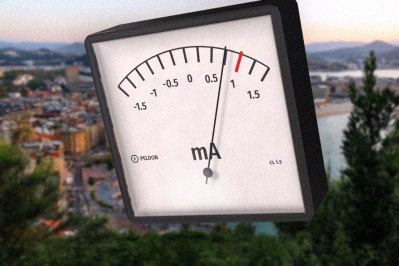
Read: 0.75 (mA)
